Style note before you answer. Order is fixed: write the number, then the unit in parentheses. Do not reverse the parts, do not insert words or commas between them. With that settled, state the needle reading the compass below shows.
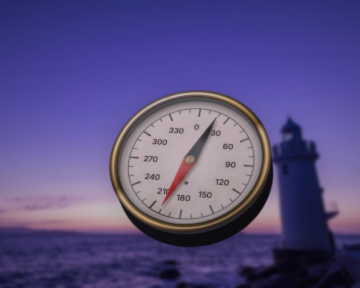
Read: 200 (°)
